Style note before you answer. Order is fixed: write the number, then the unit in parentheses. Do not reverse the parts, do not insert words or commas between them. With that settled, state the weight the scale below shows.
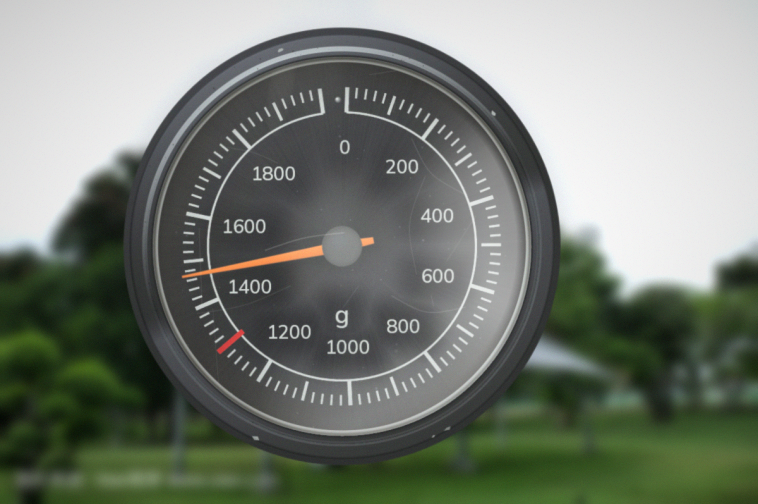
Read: 1470 (g)
